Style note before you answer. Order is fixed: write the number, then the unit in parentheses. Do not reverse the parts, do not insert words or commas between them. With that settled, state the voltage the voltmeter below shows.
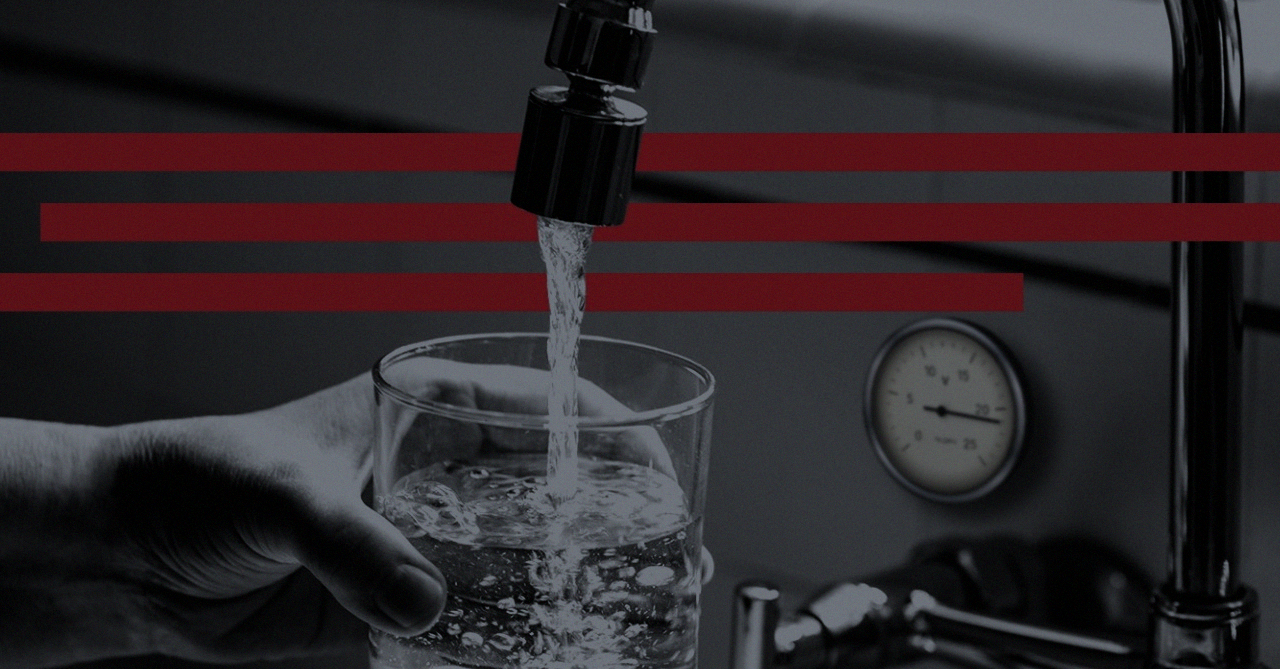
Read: 21 (V)
